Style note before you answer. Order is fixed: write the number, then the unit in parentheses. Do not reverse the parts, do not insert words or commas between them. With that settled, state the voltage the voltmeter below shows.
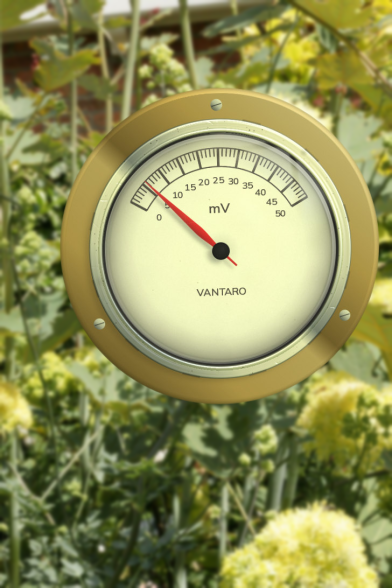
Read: 6 (mV)
